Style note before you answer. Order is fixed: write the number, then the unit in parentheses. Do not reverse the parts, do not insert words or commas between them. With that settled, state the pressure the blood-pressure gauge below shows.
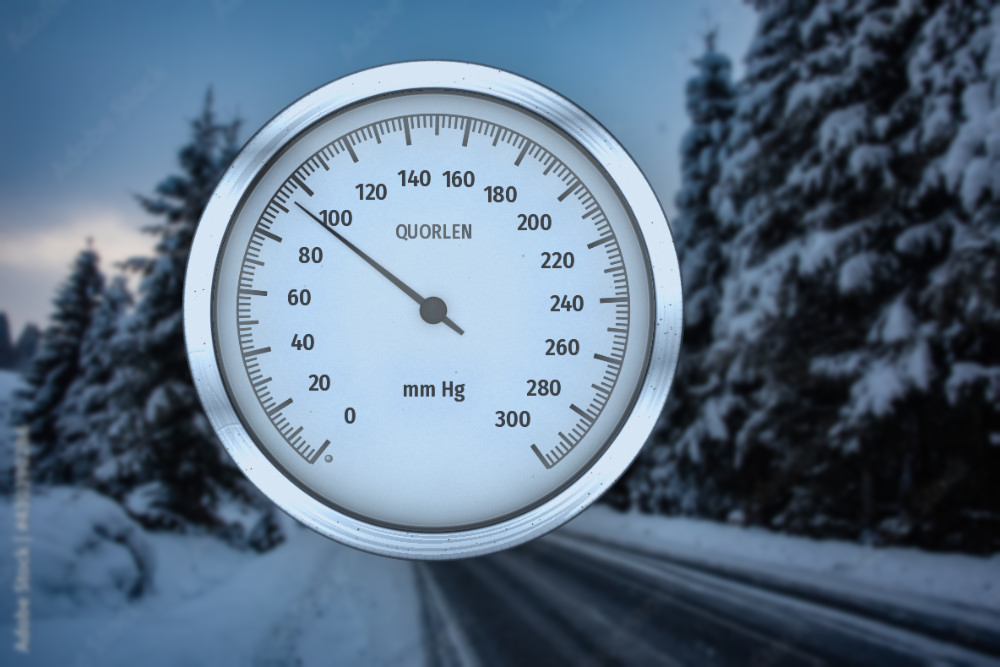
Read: 94 (mmHg)
